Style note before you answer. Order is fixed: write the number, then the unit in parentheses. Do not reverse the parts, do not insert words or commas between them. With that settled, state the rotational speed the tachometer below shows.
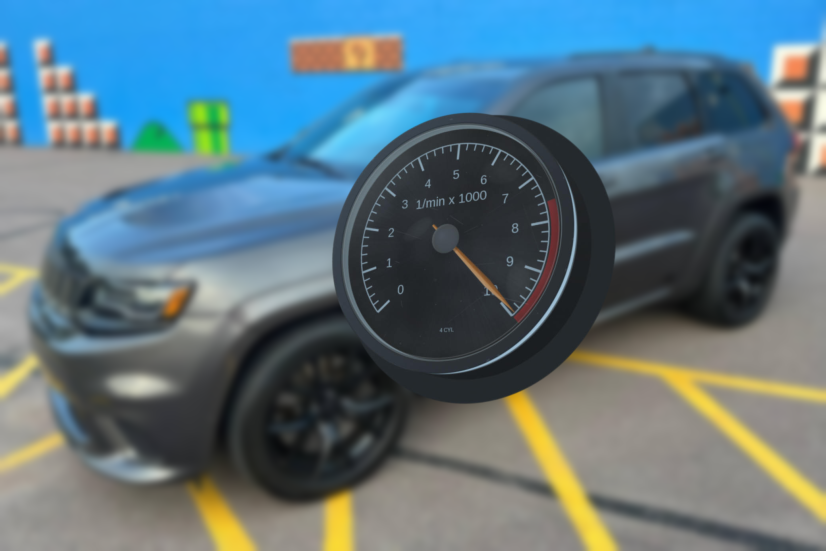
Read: 9900 (rpm)
